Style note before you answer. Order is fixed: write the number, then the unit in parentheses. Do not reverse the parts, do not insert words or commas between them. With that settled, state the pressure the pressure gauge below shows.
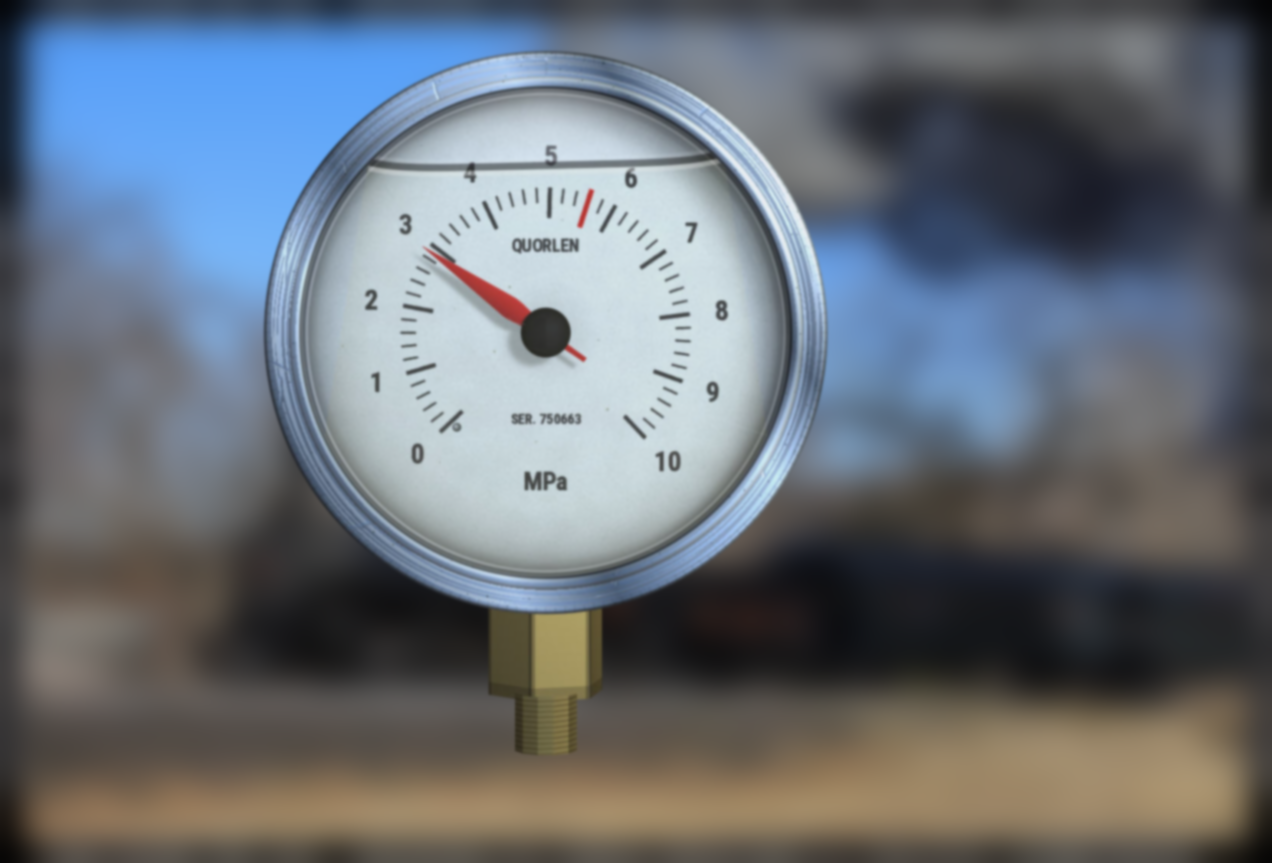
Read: 2.9 (MPa)
